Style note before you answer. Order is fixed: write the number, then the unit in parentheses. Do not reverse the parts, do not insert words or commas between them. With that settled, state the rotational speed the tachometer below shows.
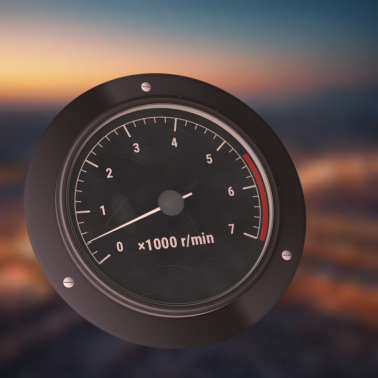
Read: 400 (rpm)
